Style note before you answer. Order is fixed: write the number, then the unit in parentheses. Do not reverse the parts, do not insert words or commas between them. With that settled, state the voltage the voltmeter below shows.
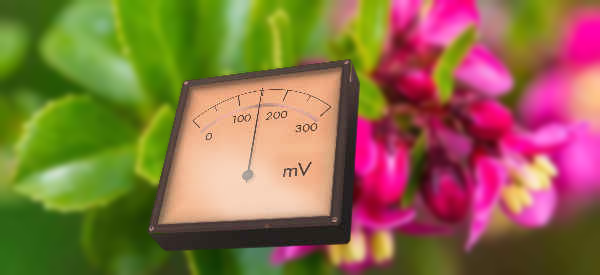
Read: 150 (mV)
